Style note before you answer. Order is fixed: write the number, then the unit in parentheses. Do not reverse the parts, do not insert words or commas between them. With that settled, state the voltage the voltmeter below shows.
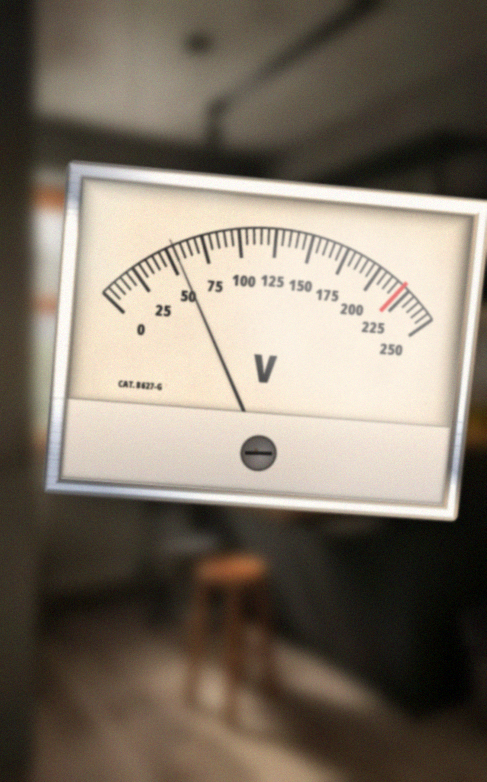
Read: 55 (V)
